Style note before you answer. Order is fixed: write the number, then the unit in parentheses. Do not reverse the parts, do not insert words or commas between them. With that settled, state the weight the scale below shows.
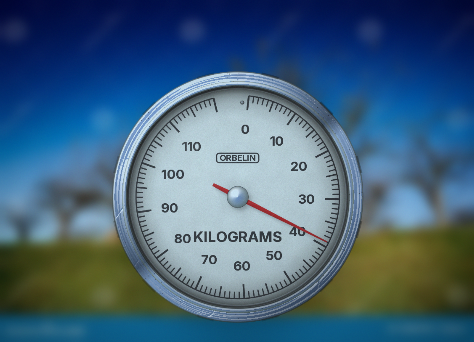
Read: 39 (kg)
